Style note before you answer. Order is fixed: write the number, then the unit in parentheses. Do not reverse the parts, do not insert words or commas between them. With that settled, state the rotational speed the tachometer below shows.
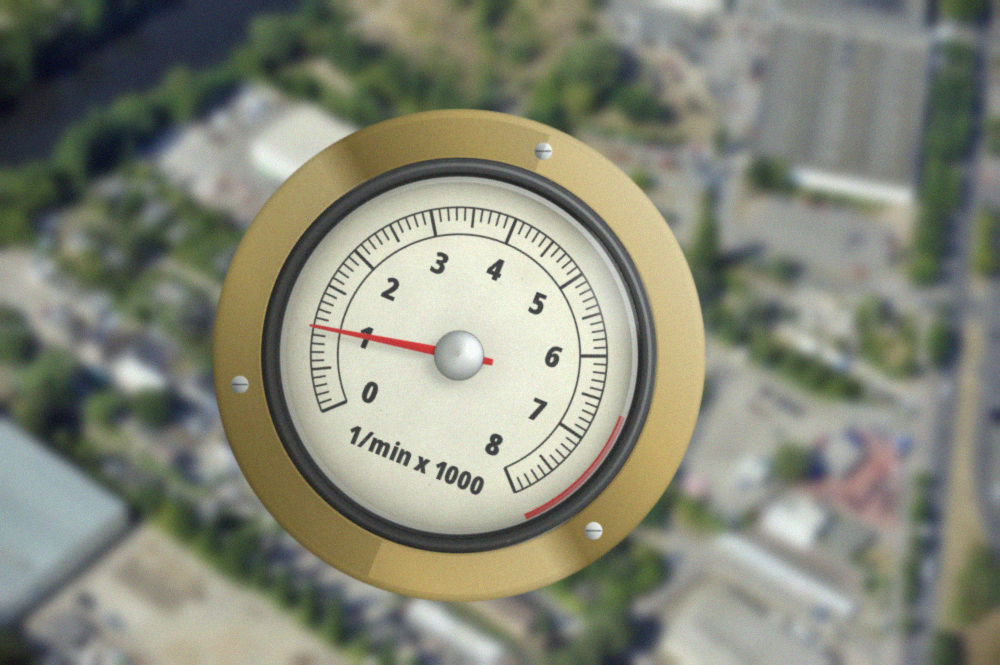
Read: 1000 (rpm)
